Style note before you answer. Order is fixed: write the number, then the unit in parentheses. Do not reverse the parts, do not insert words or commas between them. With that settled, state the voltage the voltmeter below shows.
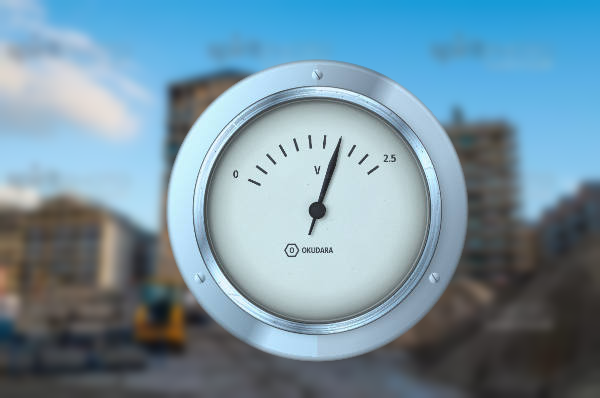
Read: 1.75 (V)
